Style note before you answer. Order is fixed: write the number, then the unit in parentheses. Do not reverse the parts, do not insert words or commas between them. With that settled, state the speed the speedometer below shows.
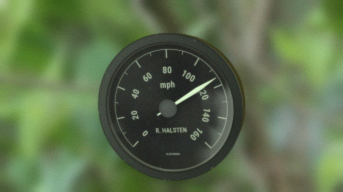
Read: 115 (mph)
